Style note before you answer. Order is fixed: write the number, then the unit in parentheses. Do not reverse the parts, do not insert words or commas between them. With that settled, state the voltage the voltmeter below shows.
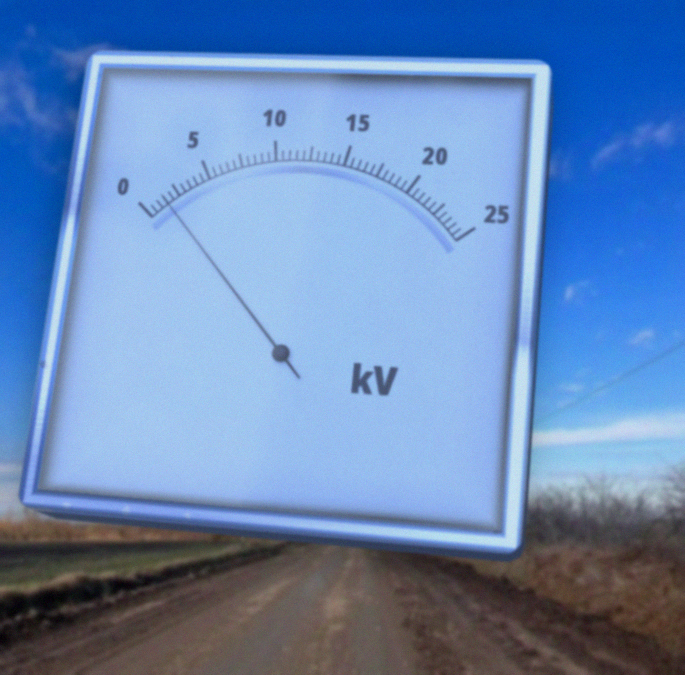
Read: 1.5 (kV)
